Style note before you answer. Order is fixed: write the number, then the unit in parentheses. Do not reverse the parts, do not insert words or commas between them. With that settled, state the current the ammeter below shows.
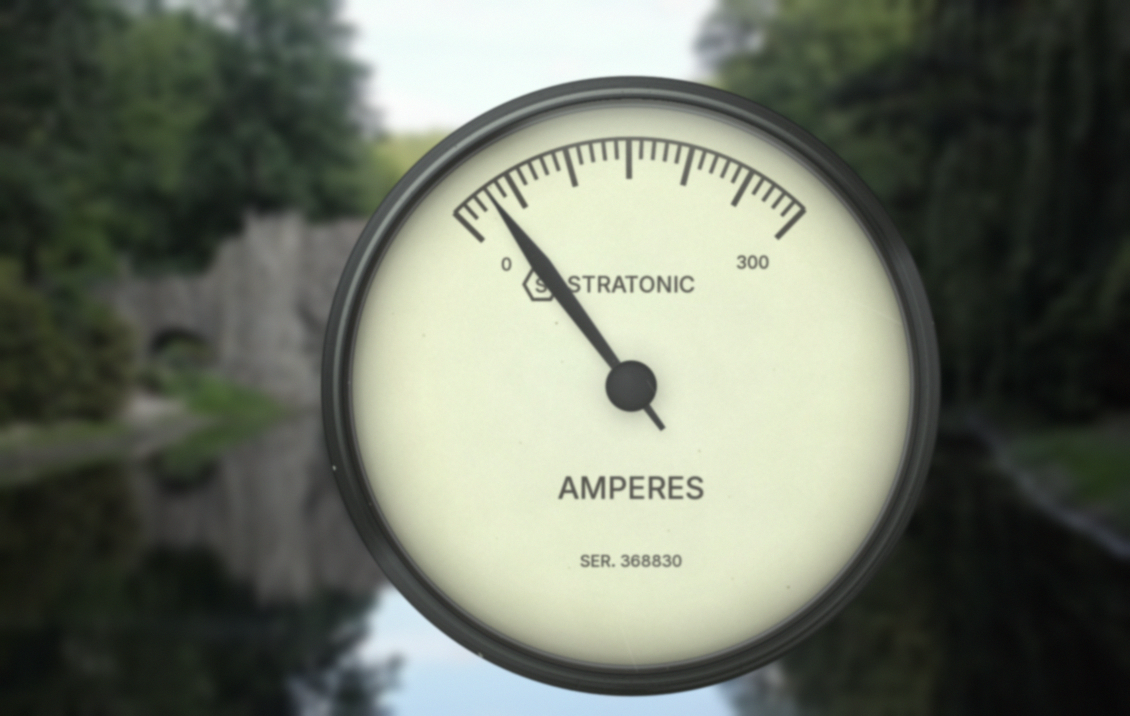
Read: 30 (A)
